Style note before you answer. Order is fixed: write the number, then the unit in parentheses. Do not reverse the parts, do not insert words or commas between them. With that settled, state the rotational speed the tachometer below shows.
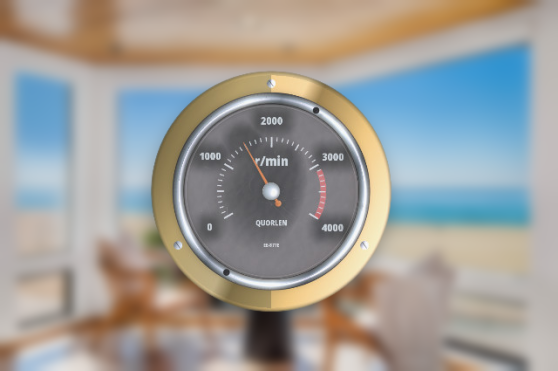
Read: 1500 (rpm)
